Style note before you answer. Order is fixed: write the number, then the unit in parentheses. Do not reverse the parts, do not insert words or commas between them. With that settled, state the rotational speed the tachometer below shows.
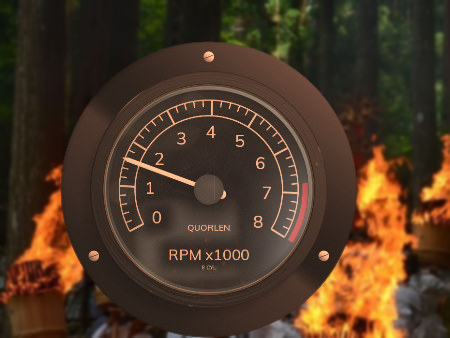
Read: 1600 (rpm)
